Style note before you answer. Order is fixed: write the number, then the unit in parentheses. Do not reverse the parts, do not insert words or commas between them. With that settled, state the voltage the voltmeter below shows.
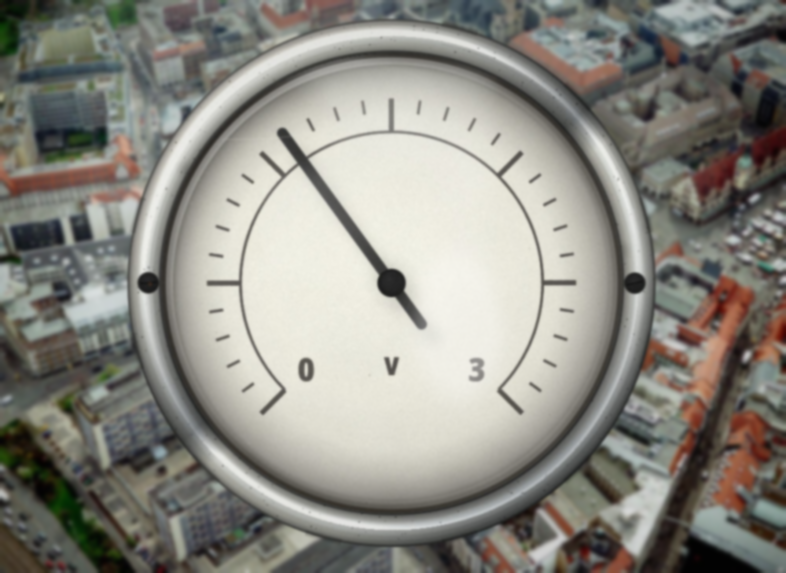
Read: 1.1 (V)
